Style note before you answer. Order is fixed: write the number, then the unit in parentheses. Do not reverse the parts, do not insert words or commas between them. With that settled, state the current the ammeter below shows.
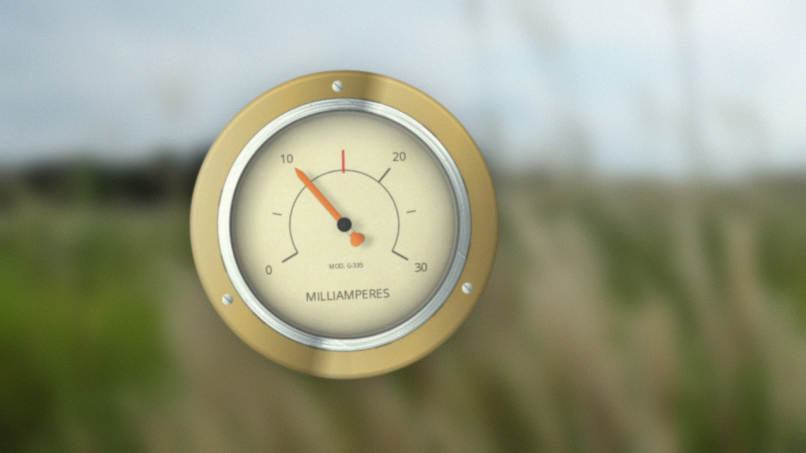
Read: 10 (mA)
